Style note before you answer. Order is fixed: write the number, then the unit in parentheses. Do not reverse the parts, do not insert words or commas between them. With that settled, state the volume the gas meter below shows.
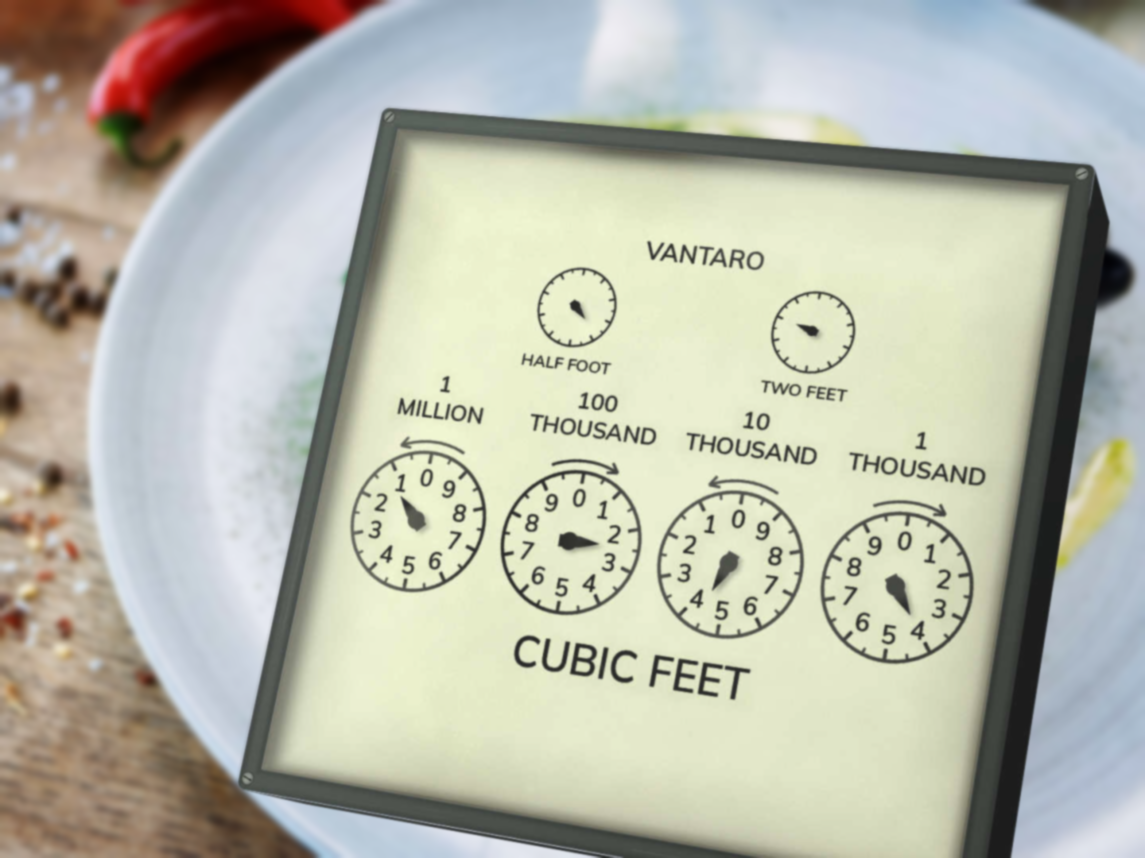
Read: 124400 (ft³)
